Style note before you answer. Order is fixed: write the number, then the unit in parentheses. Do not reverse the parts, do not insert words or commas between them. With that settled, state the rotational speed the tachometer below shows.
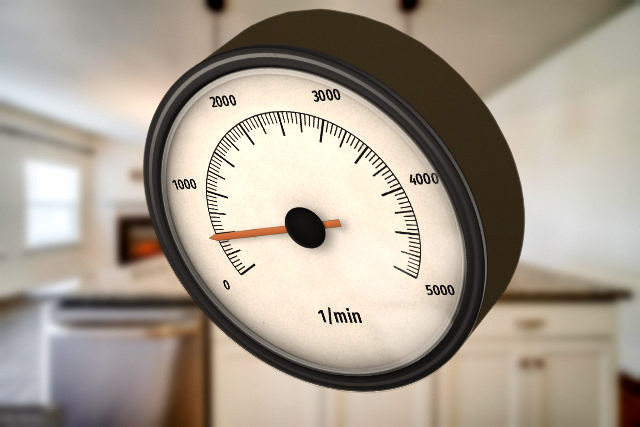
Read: 500 (rpm)
